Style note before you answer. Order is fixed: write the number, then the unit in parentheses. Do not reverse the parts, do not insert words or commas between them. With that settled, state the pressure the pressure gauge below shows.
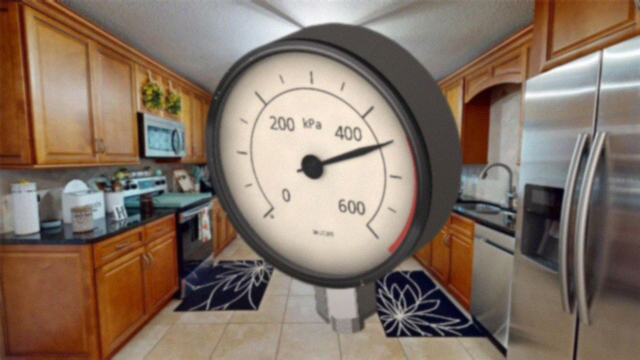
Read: 450 (kPa)
